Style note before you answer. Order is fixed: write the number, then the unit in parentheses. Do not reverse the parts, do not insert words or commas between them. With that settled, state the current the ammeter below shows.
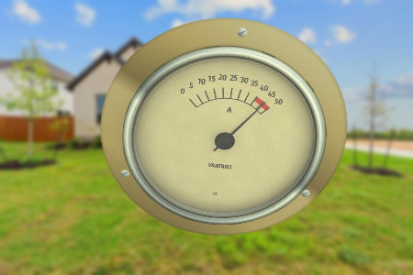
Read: 45 (A)
